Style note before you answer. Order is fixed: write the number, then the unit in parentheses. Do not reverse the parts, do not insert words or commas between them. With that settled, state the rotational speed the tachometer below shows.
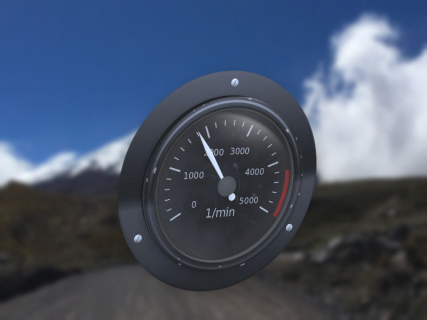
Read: 1800 (rpm)
